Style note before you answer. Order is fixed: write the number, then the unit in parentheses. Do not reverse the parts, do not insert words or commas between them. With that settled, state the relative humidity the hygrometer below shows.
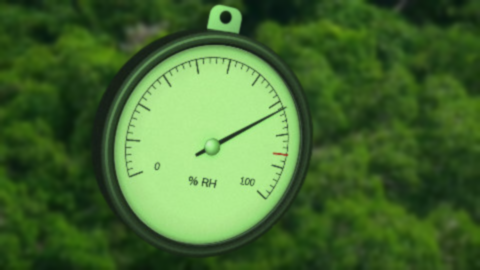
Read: 72 (%)
